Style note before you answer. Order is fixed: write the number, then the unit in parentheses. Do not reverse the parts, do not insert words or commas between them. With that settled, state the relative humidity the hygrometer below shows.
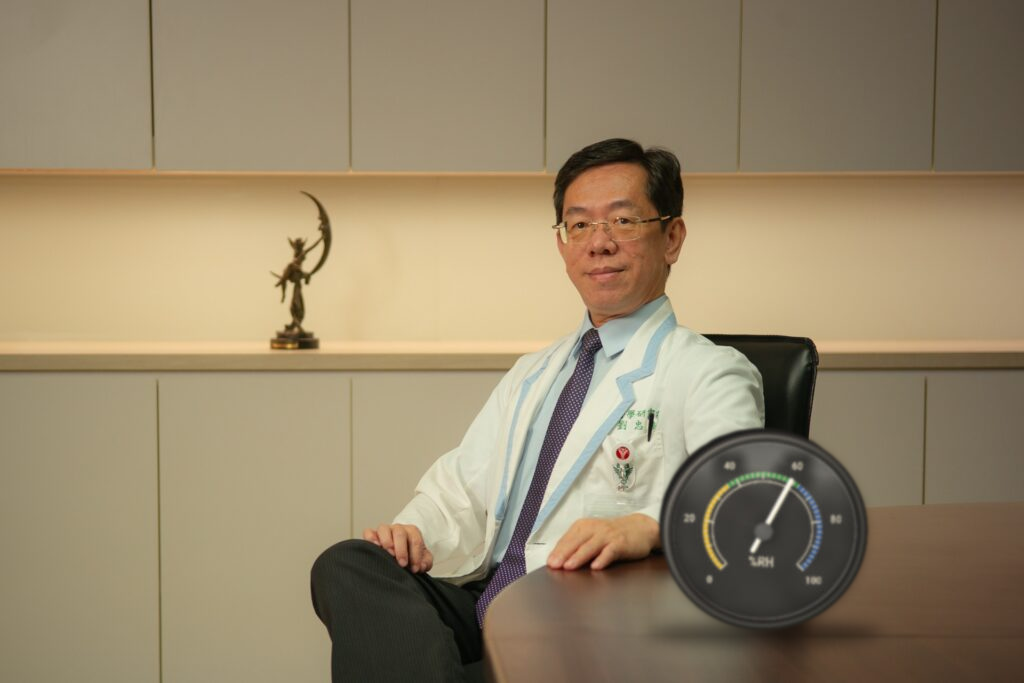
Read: 60 (%)
